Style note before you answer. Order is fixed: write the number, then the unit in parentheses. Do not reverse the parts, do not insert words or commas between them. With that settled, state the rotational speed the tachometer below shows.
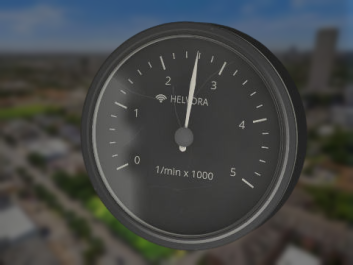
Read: 2600 (rpm)
